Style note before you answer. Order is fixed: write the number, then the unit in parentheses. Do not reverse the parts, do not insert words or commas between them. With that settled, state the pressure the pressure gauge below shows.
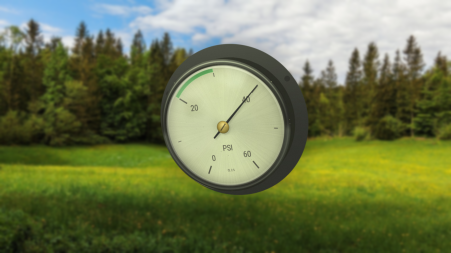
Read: 40 (psi)
